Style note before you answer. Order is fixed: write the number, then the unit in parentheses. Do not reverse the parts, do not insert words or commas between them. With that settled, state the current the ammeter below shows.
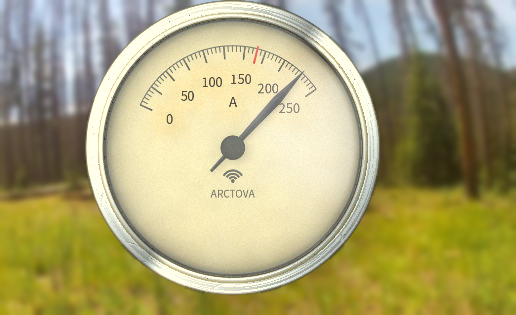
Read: 225 (A)
